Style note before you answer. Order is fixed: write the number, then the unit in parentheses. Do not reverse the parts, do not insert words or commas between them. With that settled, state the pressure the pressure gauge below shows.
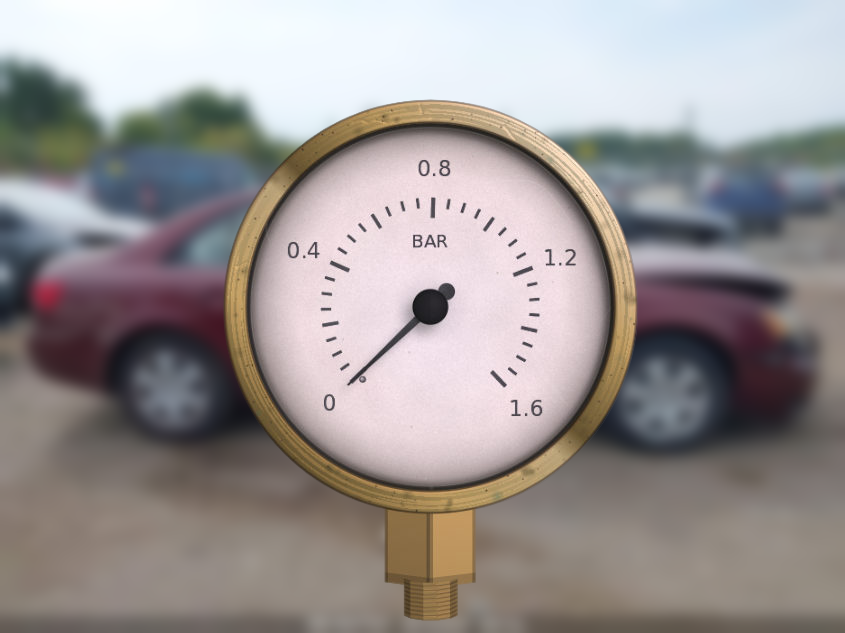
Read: 0 (bar)
